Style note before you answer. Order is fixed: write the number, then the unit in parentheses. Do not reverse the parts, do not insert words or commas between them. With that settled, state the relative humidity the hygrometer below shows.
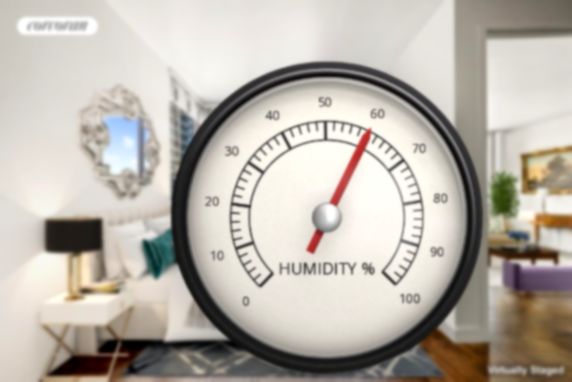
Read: 60 (%)
